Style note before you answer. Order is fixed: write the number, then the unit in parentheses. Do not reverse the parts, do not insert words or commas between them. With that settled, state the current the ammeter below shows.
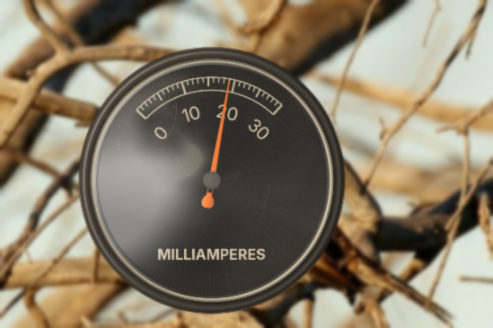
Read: 19 (mA)
